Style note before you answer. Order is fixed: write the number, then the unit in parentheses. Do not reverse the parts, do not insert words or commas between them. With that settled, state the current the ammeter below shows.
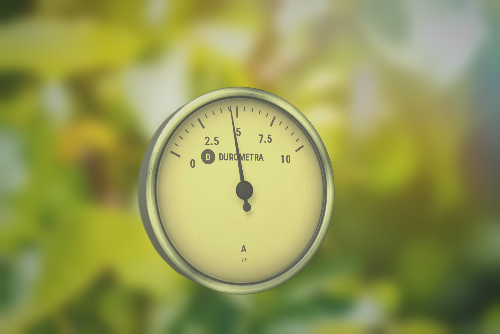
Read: 4.5 (A)
